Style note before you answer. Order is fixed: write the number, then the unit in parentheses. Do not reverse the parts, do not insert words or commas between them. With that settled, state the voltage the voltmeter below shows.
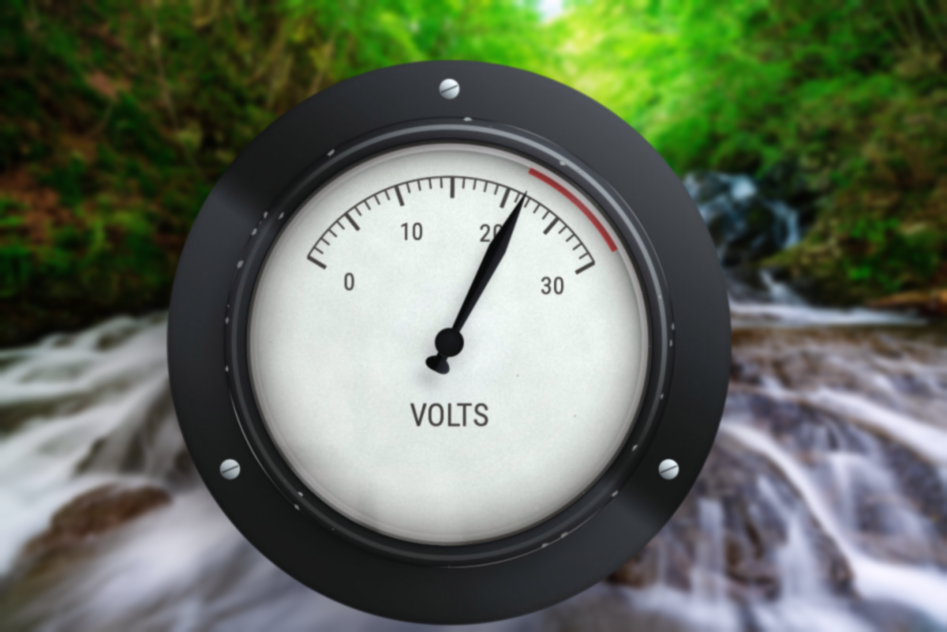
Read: 21.5 (V)
